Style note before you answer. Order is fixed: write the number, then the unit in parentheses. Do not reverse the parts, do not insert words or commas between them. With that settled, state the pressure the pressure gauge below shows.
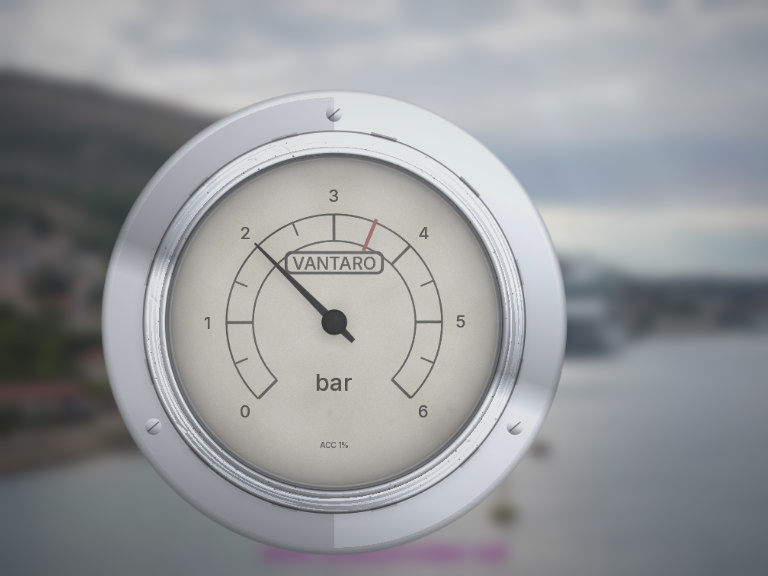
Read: 2 (bar)
